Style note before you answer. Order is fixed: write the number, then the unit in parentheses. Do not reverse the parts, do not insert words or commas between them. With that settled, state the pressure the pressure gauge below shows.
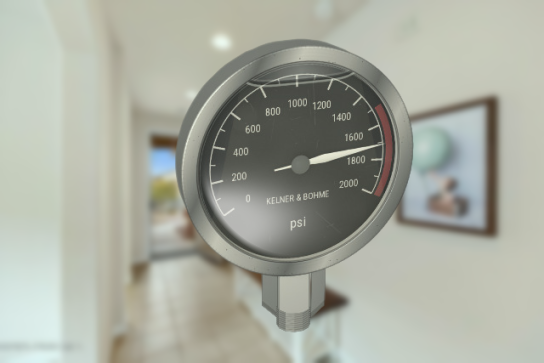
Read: 1700 (psi)
